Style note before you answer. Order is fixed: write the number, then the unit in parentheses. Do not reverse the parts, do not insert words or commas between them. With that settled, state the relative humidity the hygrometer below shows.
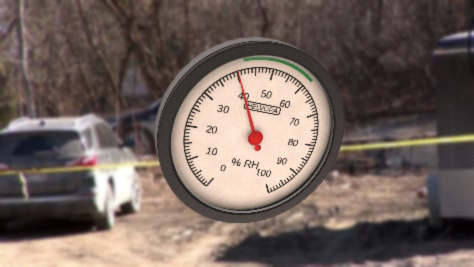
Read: 40 (%)
